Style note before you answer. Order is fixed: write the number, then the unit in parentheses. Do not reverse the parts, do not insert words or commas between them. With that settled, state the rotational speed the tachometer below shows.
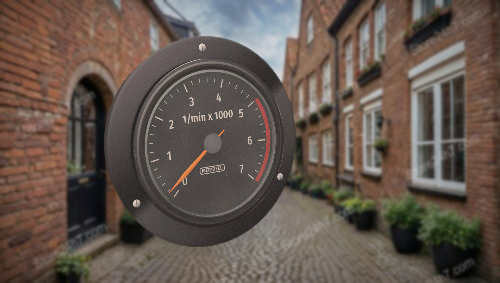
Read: 200 (rpm)
